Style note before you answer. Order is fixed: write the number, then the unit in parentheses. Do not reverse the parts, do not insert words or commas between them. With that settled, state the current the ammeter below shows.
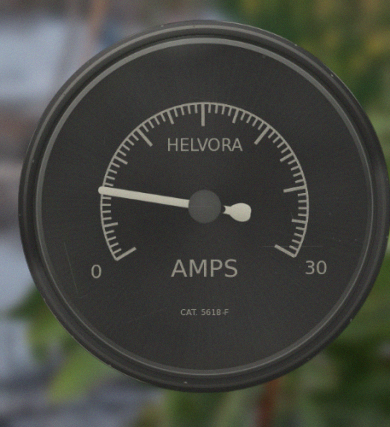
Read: 5 (A)
